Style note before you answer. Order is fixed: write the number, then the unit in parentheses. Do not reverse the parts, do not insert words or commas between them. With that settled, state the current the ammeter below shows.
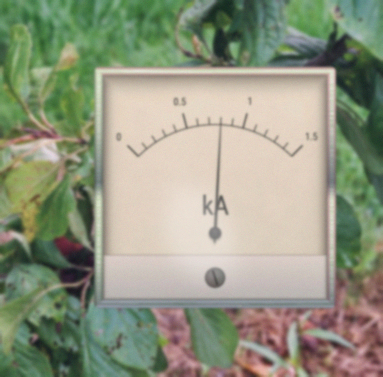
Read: 0.8 (kA)
